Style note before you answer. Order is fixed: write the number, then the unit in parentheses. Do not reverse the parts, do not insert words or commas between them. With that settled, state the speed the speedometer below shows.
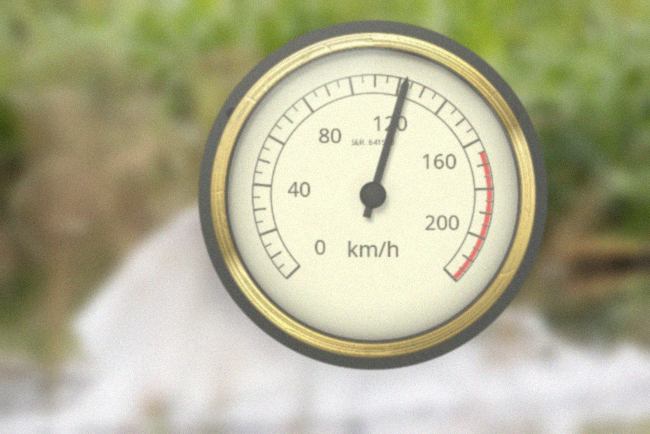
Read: 122.5 (km/h)
